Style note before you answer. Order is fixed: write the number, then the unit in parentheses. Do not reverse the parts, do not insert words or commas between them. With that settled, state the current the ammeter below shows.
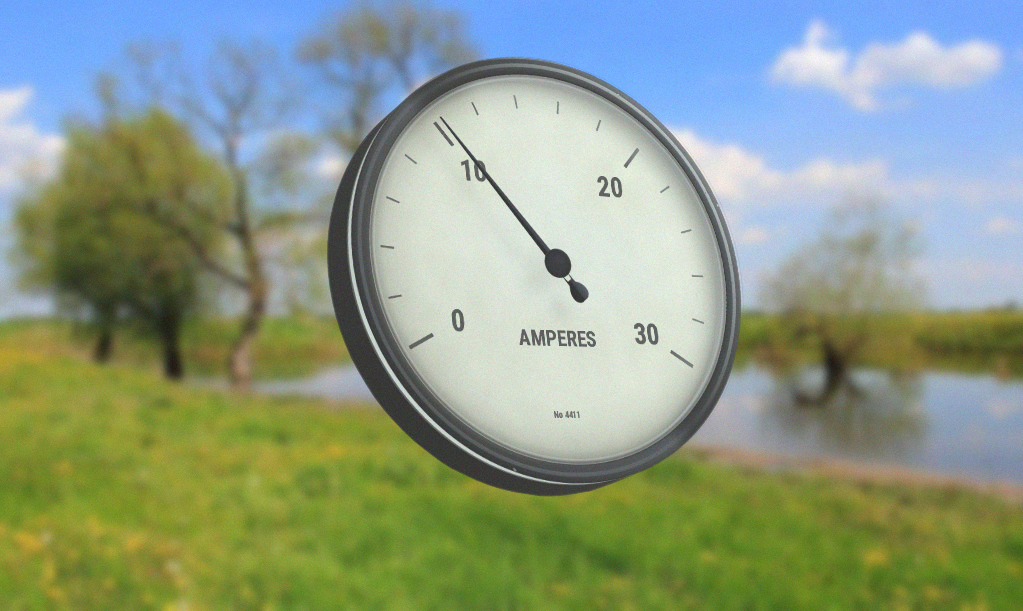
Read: 10 (A)
